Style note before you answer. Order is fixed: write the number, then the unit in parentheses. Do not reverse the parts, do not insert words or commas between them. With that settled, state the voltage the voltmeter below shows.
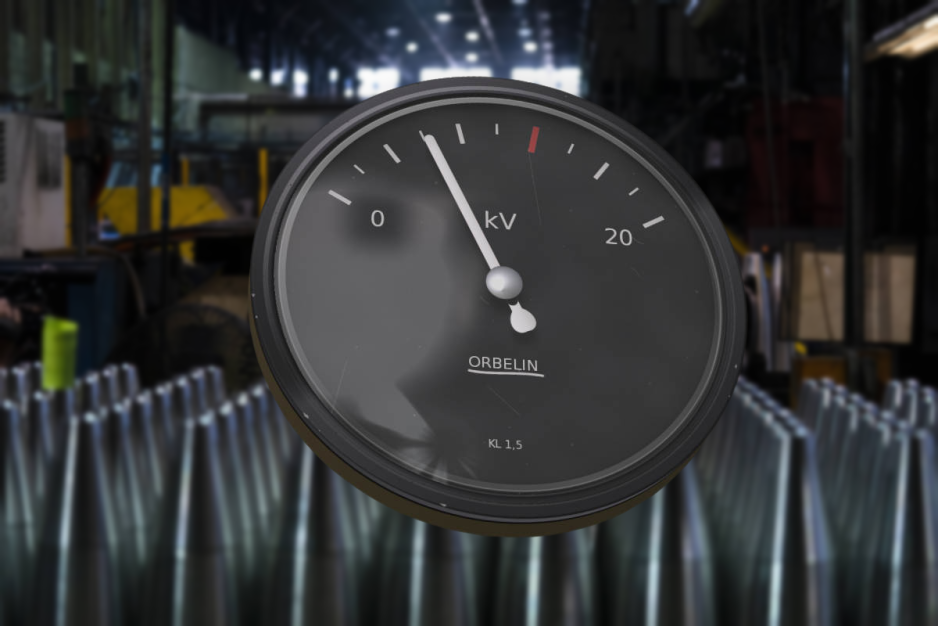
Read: 6 (kV)
